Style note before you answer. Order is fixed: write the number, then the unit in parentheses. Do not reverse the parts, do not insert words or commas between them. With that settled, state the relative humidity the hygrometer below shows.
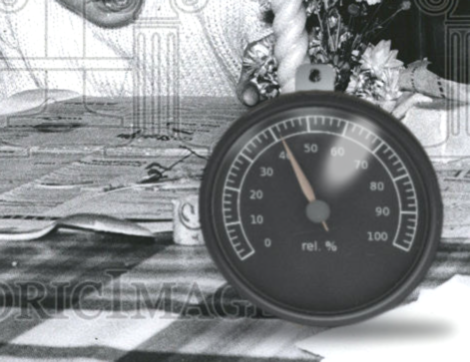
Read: 42 (%)
